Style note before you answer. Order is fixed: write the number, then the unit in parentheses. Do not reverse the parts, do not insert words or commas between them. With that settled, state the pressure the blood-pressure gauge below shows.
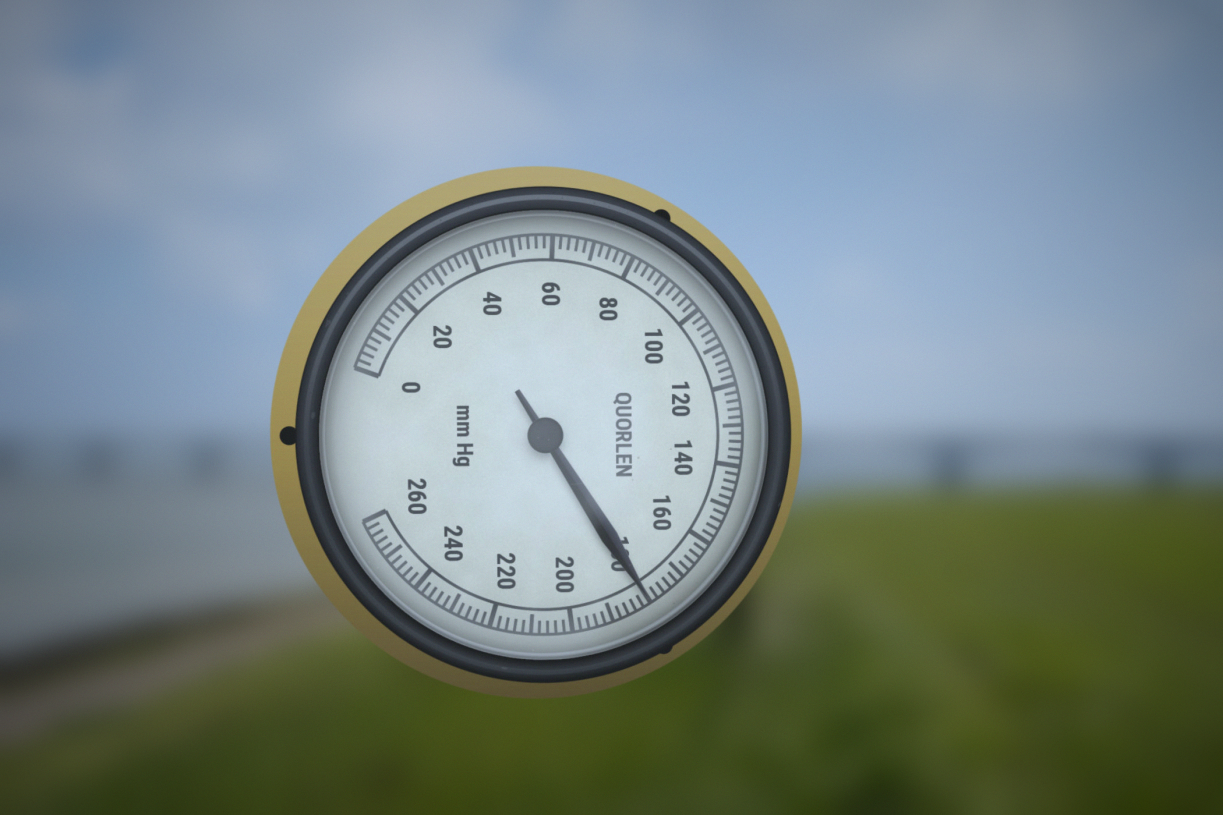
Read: 180 (mmHg)
